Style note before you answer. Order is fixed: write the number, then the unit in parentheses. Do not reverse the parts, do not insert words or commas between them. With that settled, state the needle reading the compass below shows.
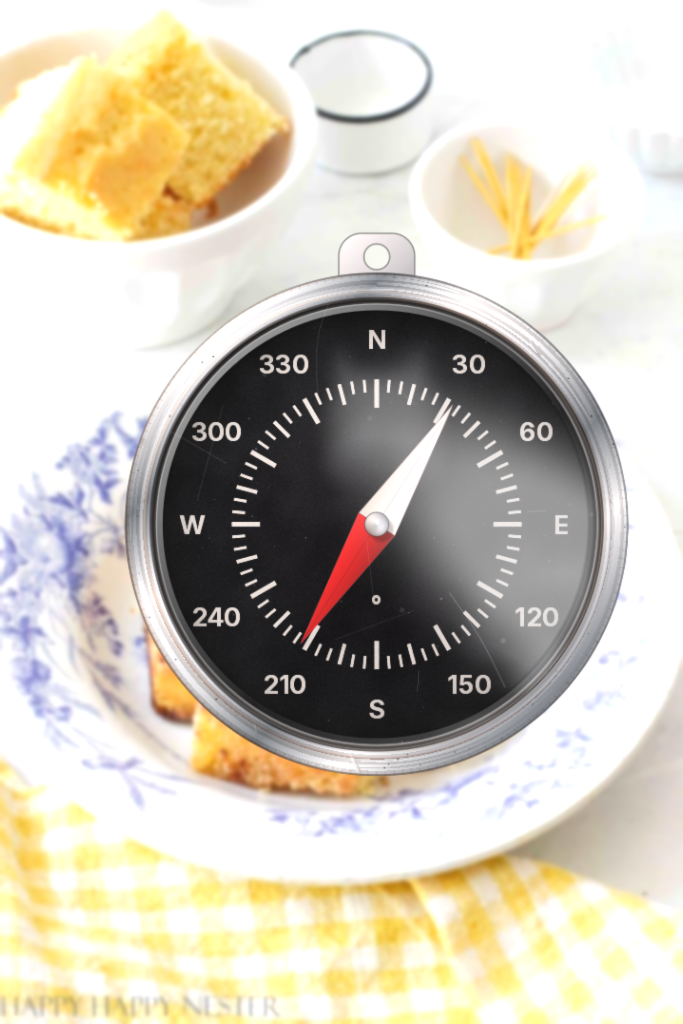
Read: 212.5 (°)
